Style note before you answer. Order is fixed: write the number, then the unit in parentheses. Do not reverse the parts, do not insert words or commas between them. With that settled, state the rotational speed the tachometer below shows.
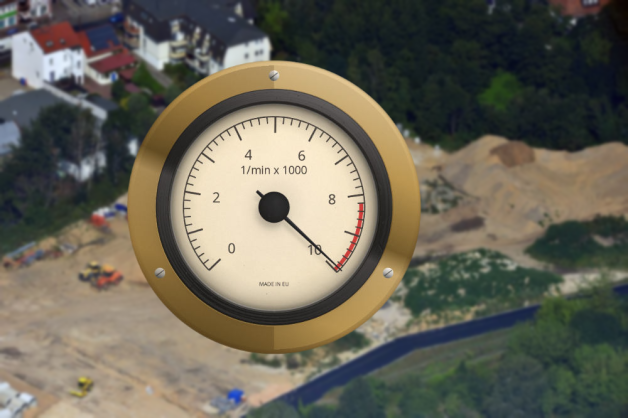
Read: 9900 (rpm)
